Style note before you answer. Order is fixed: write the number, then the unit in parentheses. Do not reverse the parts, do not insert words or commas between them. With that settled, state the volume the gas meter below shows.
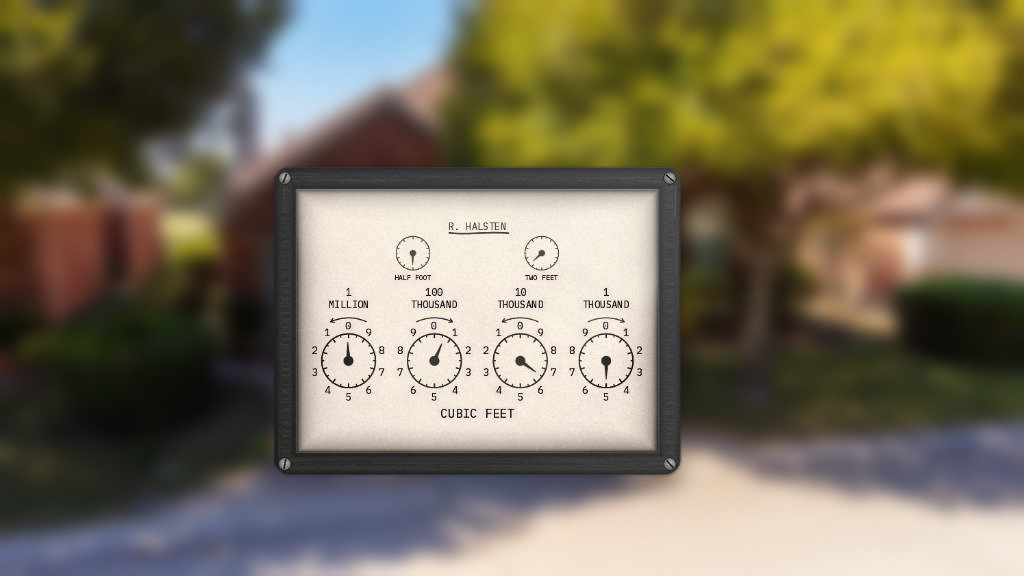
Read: 6500 (ft³)
